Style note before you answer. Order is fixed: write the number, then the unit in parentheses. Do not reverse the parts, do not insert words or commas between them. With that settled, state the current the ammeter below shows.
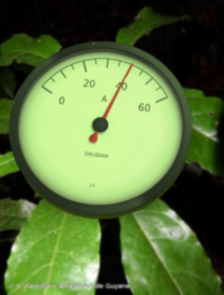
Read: 40 (A)
